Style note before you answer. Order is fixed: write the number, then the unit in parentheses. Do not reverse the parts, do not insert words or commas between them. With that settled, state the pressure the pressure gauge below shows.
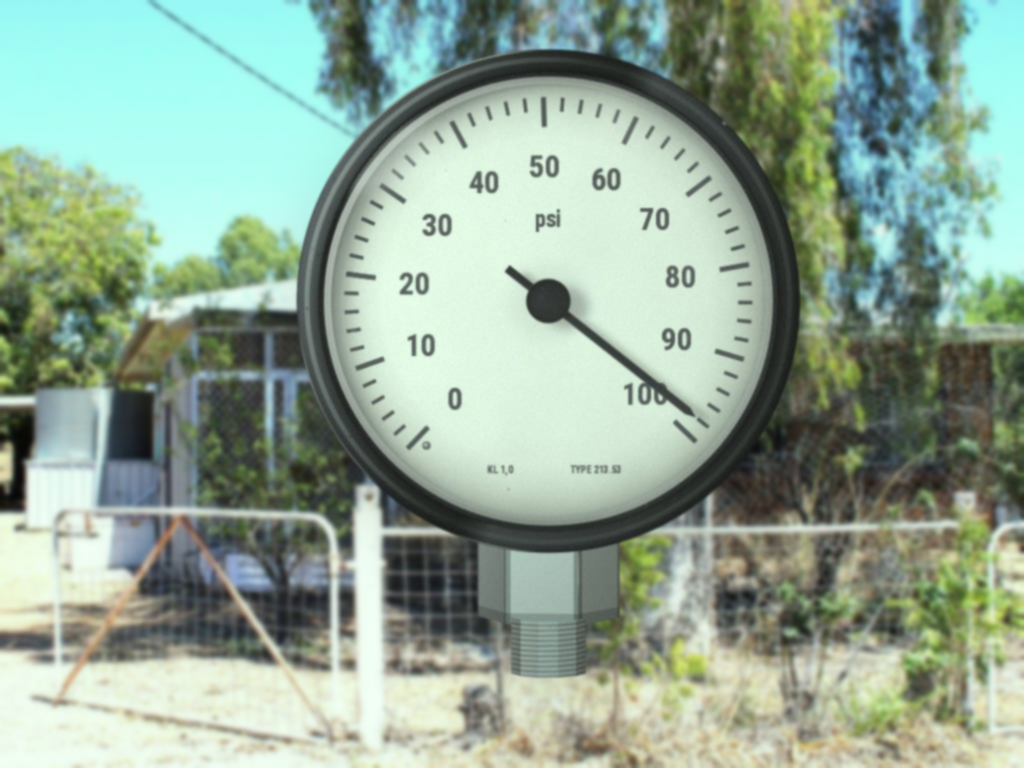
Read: 98 (psi)
